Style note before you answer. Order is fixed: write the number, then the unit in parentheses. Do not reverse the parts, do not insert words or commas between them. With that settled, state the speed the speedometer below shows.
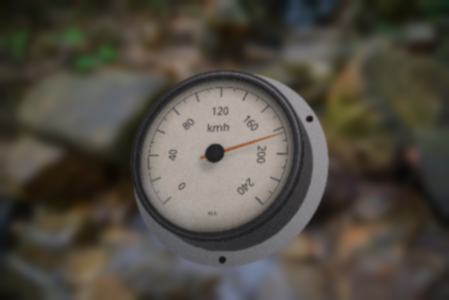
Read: 185 (km/h)
